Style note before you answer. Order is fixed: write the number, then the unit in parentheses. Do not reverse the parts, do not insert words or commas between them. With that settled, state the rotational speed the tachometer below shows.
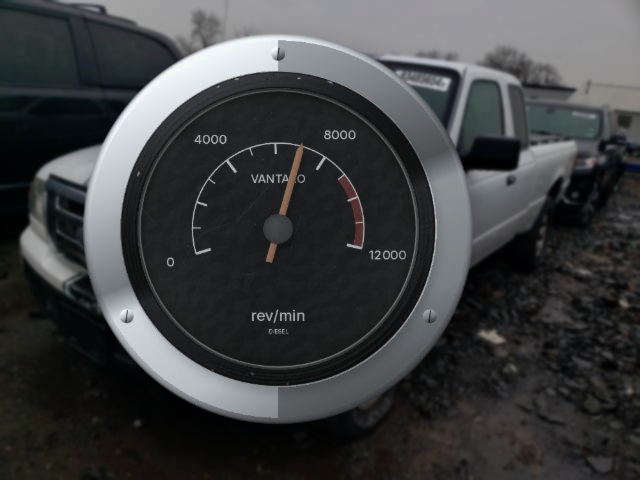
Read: 7000 (rpm)
